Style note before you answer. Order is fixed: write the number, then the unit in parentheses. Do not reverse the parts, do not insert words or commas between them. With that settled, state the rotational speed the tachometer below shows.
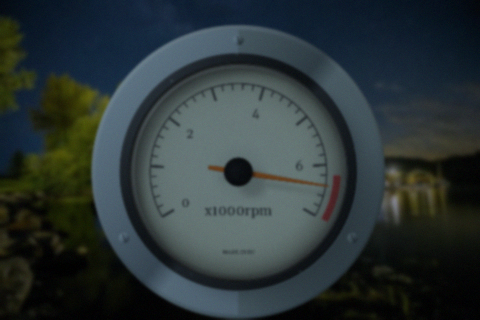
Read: 6400 (rpm)
